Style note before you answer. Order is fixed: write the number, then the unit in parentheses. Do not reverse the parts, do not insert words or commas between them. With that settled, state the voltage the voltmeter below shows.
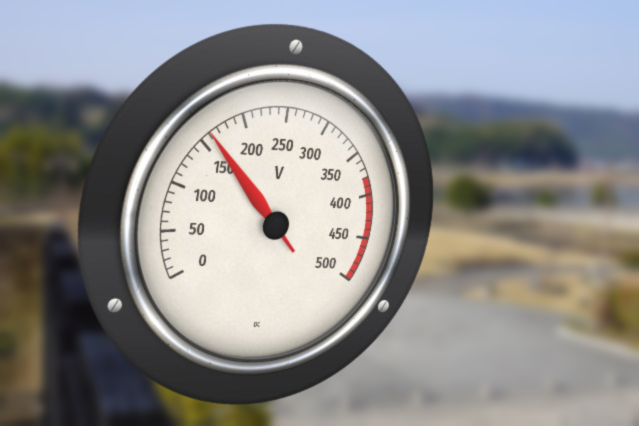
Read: 160 (V)
